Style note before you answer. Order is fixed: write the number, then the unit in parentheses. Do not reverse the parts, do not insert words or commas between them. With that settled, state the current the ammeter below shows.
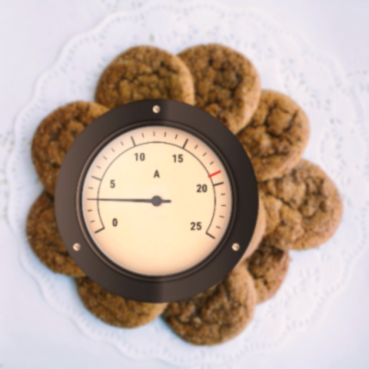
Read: 3 (A)
